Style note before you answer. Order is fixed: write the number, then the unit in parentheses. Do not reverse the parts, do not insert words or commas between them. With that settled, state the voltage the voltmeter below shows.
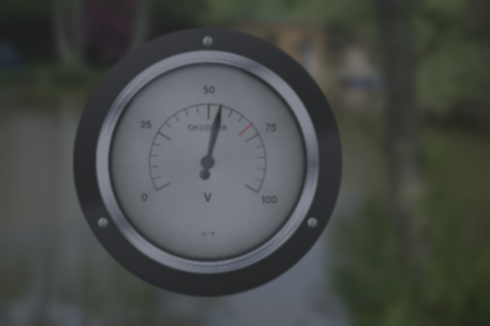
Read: 55 (V)
